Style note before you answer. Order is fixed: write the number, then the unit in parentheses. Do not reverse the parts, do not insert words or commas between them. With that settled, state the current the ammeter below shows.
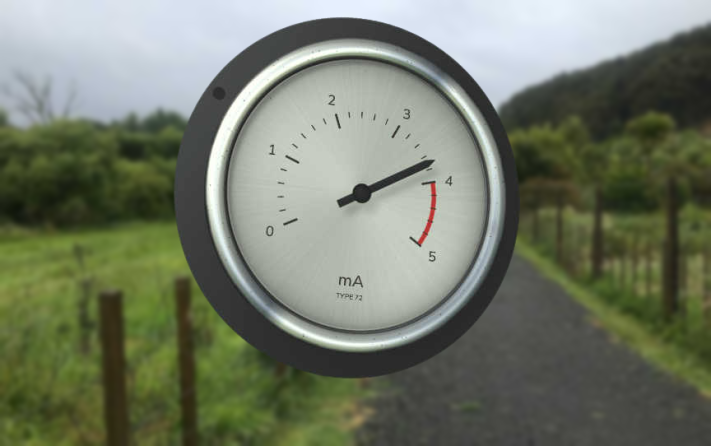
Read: 3.7 (mA)
